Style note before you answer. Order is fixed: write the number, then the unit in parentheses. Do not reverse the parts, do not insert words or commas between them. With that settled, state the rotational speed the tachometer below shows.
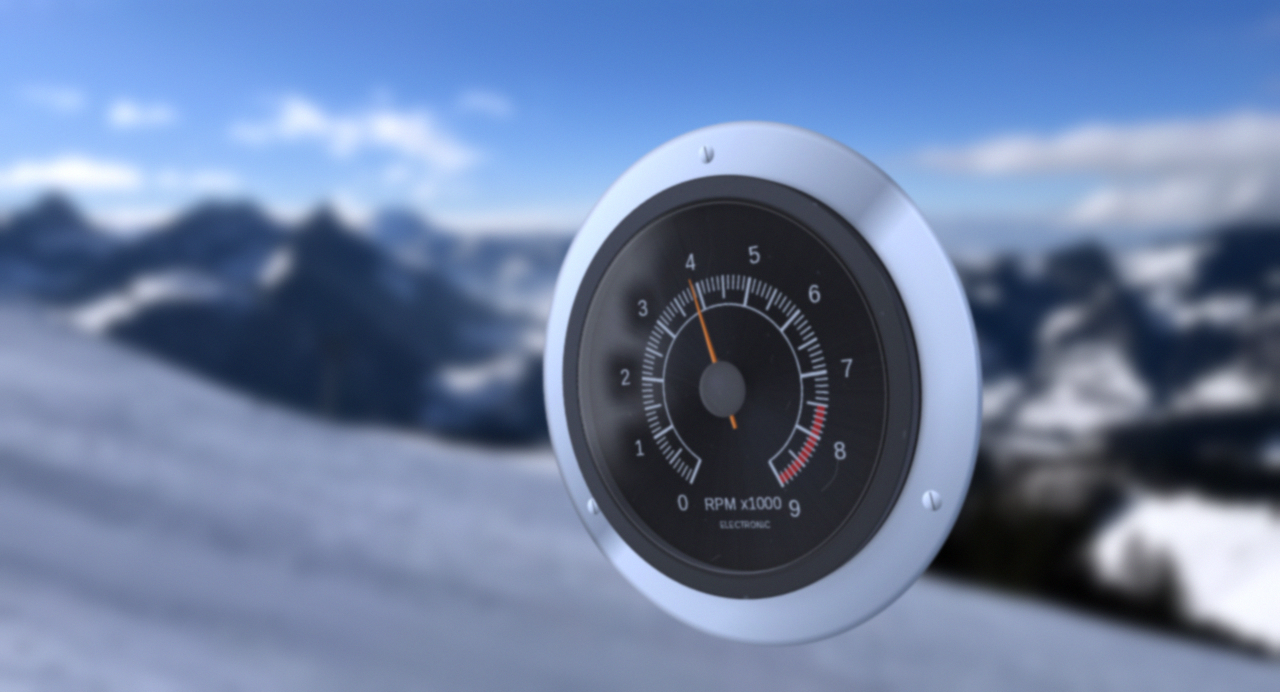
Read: 4000 (rpm)
